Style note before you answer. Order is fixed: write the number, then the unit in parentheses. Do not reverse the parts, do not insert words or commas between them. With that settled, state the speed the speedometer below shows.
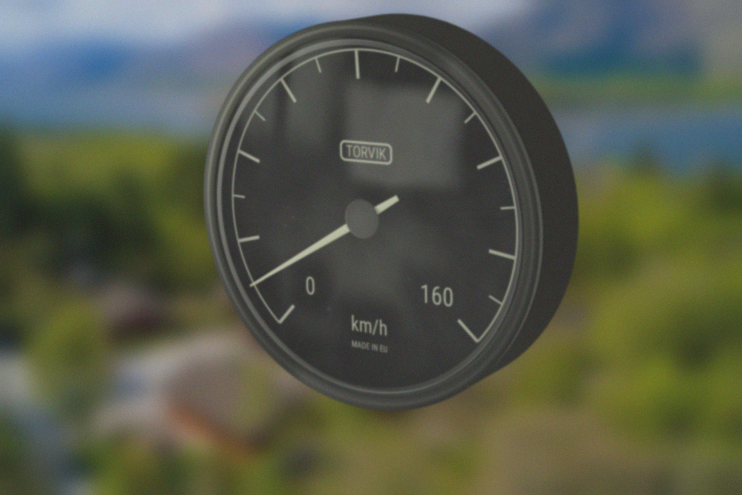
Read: 10 (km/h)
